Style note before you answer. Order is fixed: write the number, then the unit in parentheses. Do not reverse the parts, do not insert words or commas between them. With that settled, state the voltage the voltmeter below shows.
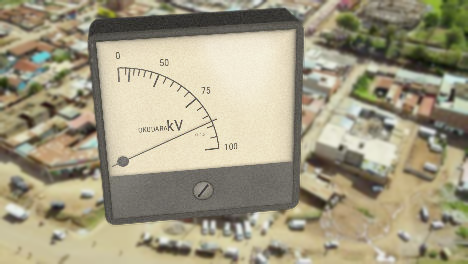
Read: 87.5 (kV)
